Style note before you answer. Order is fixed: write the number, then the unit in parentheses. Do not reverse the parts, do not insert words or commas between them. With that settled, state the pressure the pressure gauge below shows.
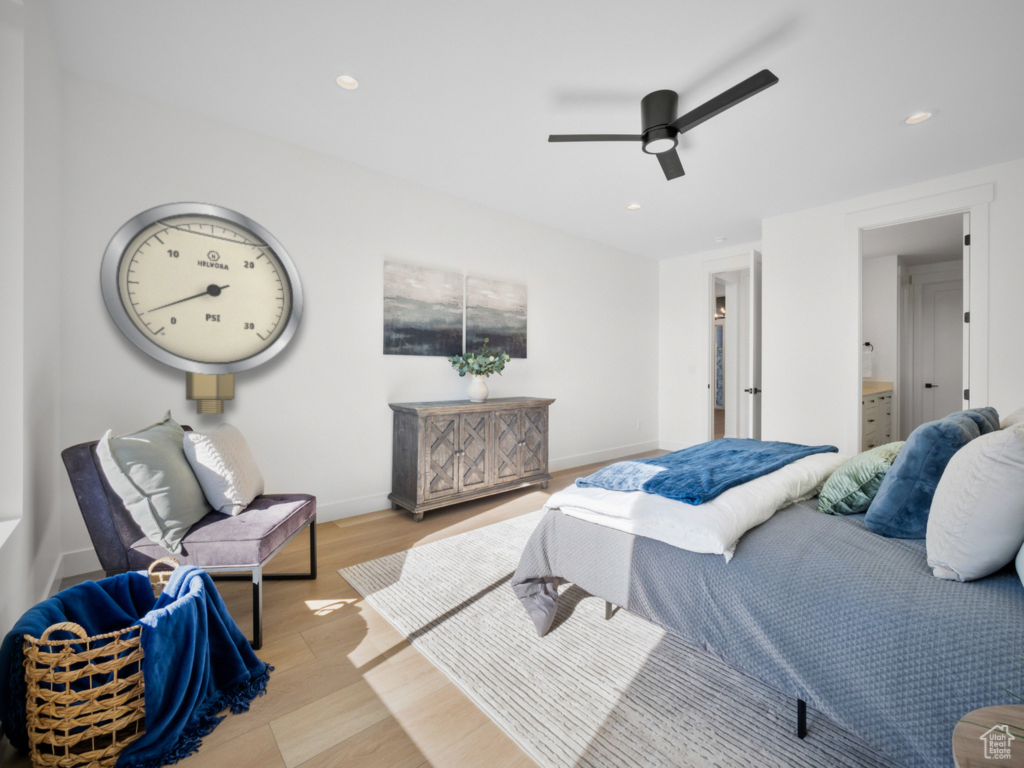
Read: 2 (psi)
